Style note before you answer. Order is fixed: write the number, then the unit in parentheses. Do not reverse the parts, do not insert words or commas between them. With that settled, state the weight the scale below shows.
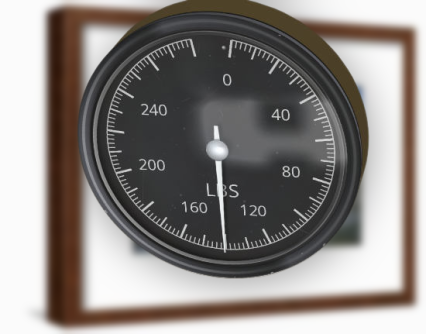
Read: 140 (lb)
